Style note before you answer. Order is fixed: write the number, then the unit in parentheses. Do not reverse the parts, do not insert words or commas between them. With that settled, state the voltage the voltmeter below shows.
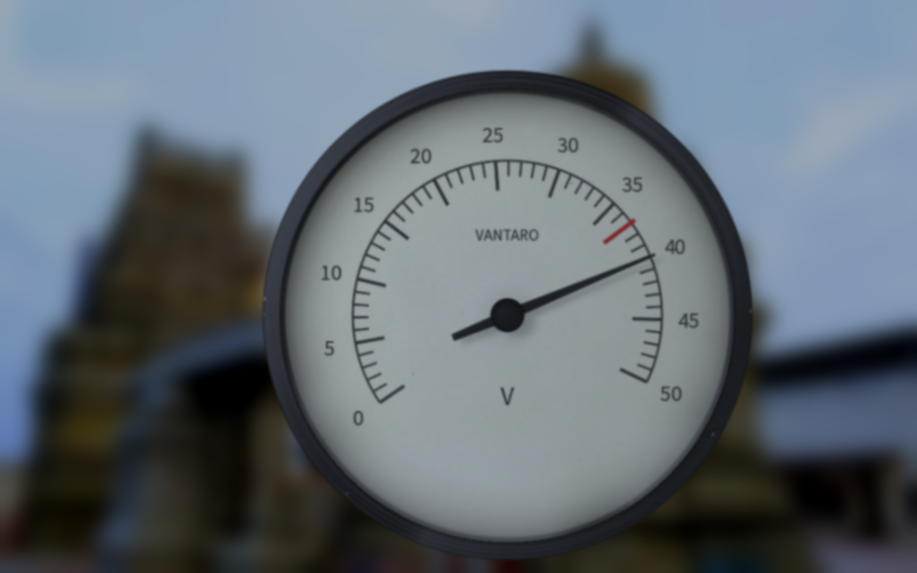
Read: 40 (V)
